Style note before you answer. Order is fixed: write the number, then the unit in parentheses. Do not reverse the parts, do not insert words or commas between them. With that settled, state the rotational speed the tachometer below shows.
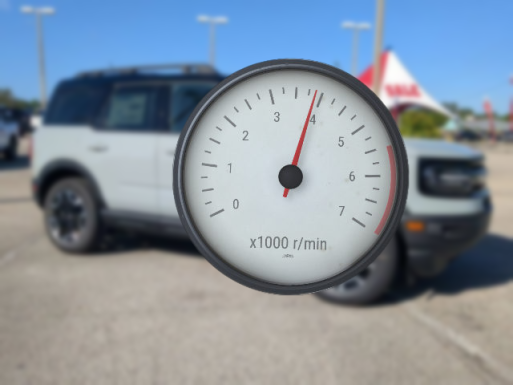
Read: 3875 (rpm)
